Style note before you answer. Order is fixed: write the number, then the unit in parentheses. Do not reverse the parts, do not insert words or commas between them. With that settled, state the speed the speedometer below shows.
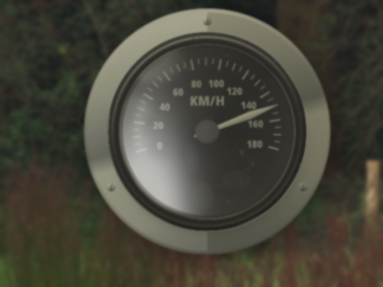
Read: 150 (km/h)
